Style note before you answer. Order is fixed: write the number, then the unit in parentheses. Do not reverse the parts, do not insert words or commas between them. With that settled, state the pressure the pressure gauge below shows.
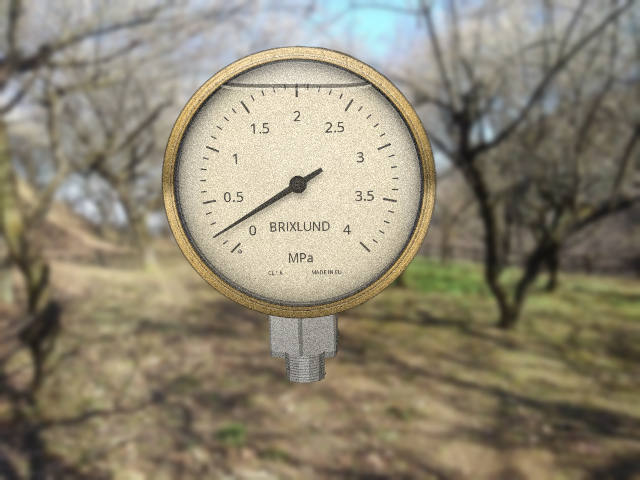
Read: 0.2 (MPa)
